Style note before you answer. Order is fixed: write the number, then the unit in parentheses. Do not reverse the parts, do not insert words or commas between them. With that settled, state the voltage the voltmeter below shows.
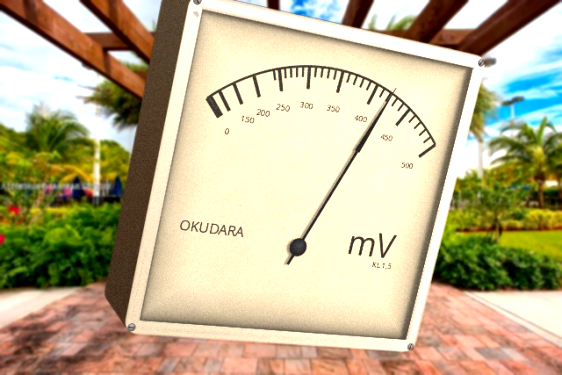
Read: 420 (mV)
